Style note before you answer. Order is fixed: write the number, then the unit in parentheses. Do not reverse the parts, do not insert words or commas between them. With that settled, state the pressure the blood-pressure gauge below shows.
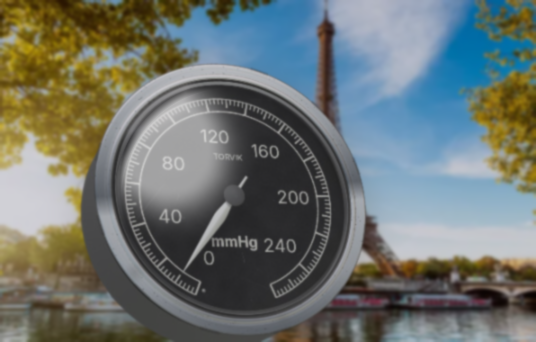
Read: 10 (mmHg)
